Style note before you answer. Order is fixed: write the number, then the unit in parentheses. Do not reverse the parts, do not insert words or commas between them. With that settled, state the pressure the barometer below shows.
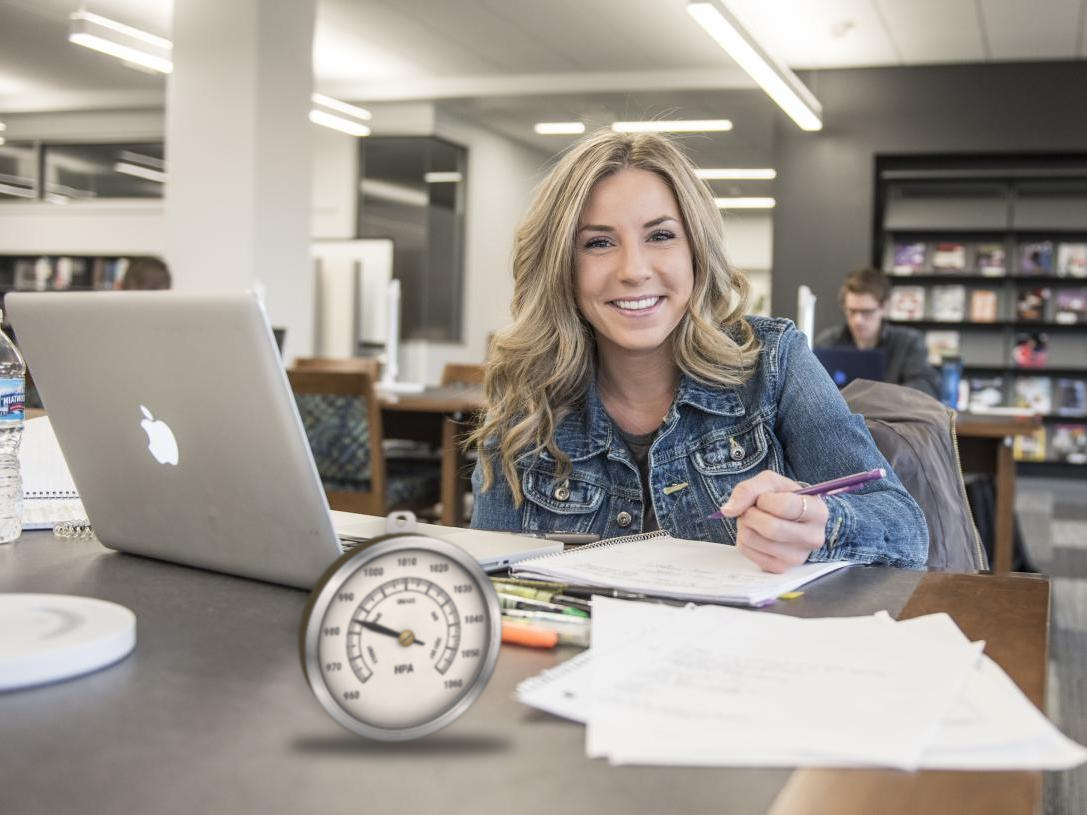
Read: 985 (hPa)
